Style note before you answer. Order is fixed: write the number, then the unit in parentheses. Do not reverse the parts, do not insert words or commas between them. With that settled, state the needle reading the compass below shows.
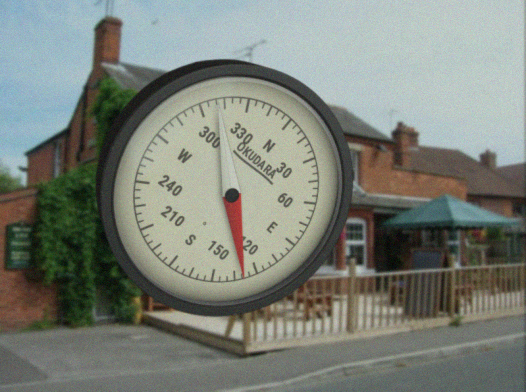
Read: 130 (°)
